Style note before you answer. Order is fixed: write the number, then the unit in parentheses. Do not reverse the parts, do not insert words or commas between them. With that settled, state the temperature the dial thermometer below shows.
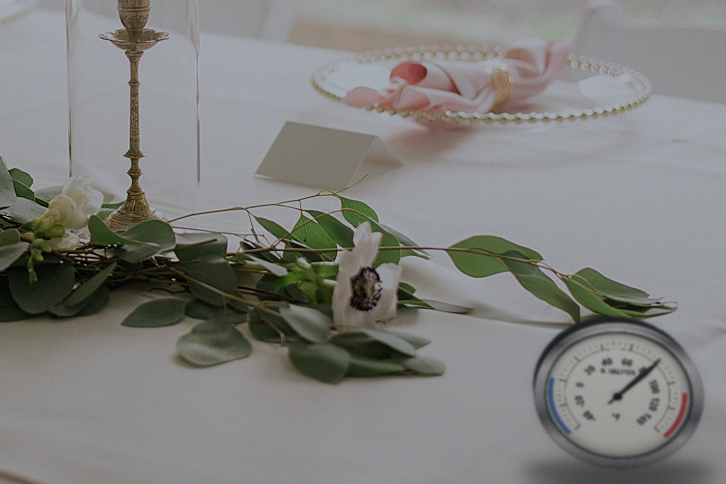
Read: 80 (°F)
